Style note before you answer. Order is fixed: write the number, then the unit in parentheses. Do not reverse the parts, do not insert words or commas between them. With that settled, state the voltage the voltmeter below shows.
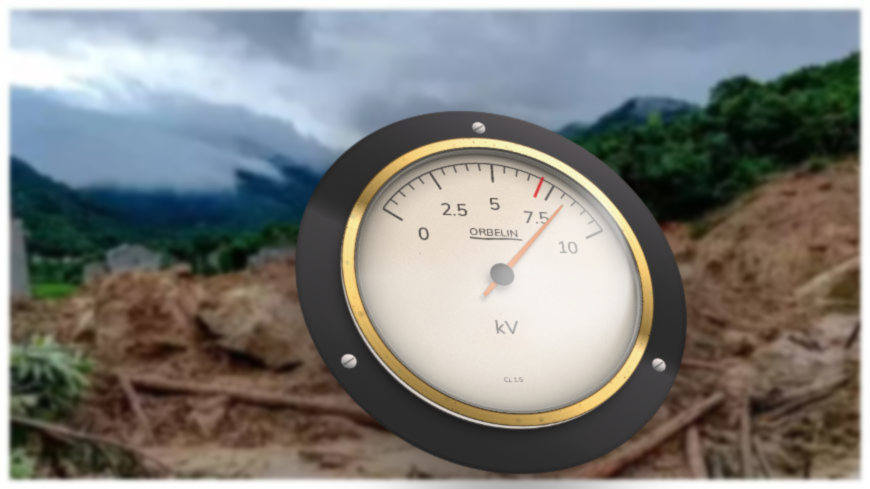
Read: 8.25 (kV)
